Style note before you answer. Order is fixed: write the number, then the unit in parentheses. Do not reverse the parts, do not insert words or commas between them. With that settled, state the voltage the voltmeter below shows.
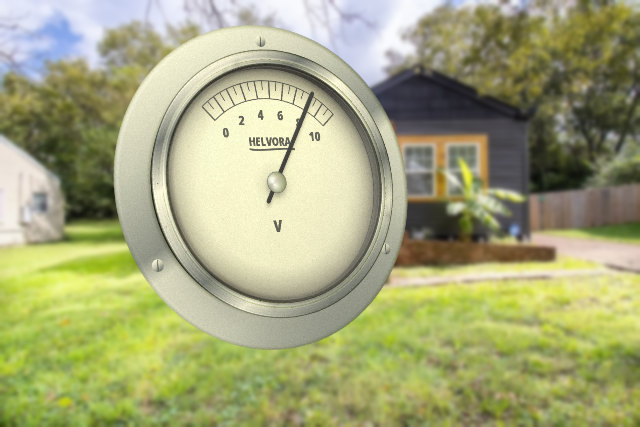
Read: 8 (V)
